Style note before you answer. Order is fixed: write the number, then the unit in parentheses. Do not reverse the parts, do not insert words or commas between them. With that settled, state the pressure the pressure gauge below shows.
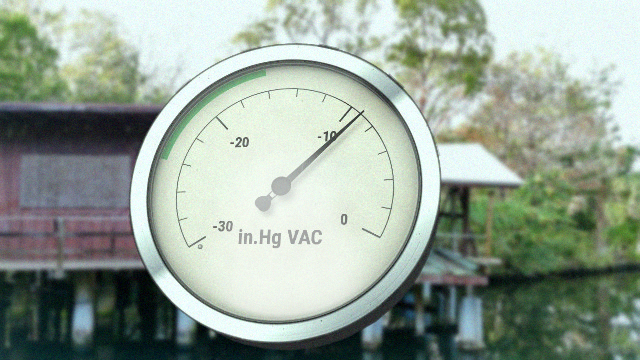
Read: -9 (inHg)
